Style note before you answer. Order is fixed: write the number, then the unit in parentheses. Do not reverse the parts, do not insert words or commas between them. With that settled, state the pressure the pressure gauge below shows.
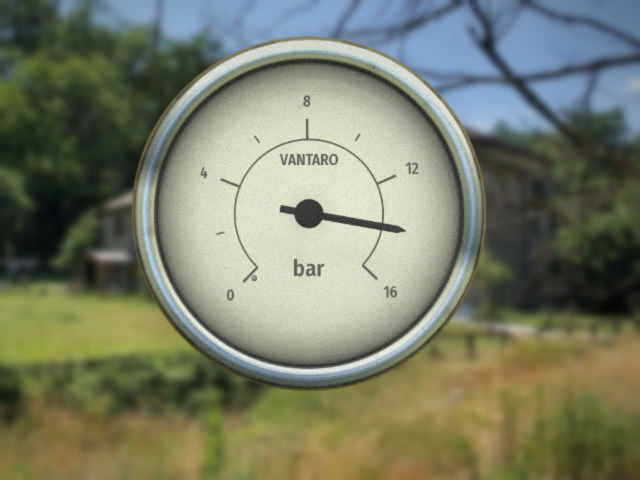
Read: 14 (bar)
